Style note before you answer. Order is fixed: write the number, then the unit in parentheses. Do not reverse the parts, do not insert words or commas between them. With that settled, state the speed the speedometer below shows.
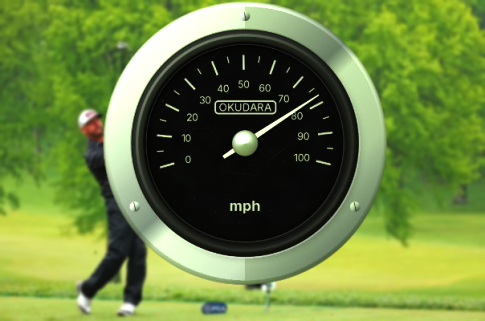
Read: 77.5 (mph)
